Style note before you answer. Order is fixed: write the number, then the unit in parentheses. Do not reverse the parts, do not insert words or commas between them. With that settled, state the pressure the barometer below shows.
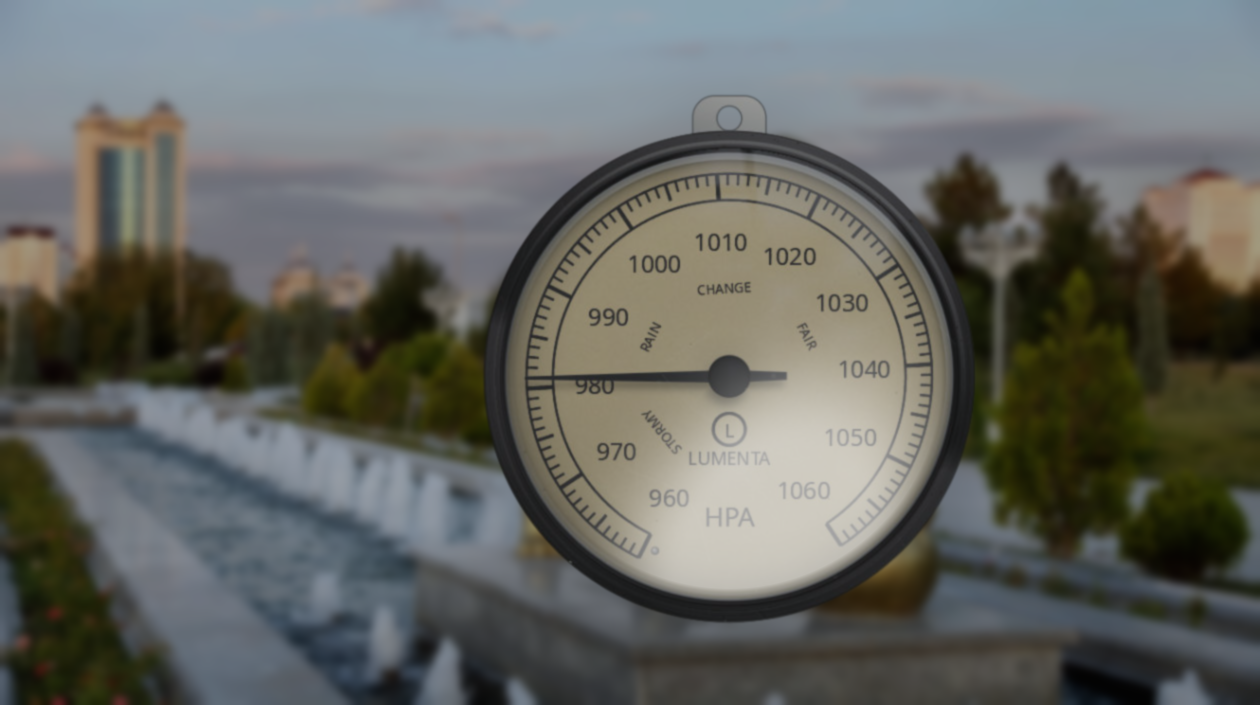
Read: 981 (hPa)
